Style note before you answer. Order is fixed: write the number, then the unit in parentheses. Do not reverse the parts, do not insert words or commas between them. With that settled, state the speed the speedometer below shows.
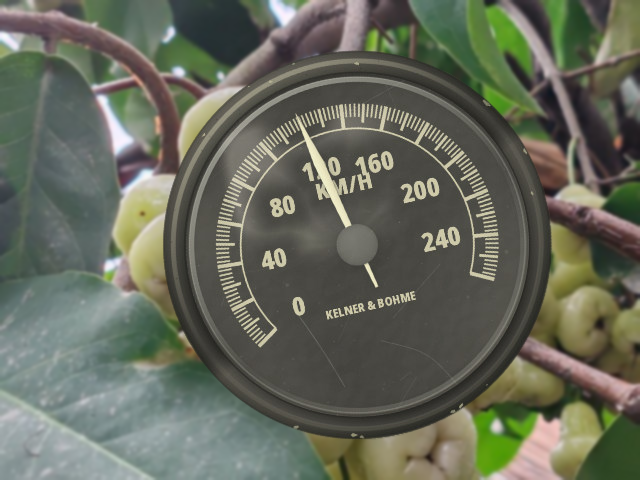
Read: 120 (km/h)
